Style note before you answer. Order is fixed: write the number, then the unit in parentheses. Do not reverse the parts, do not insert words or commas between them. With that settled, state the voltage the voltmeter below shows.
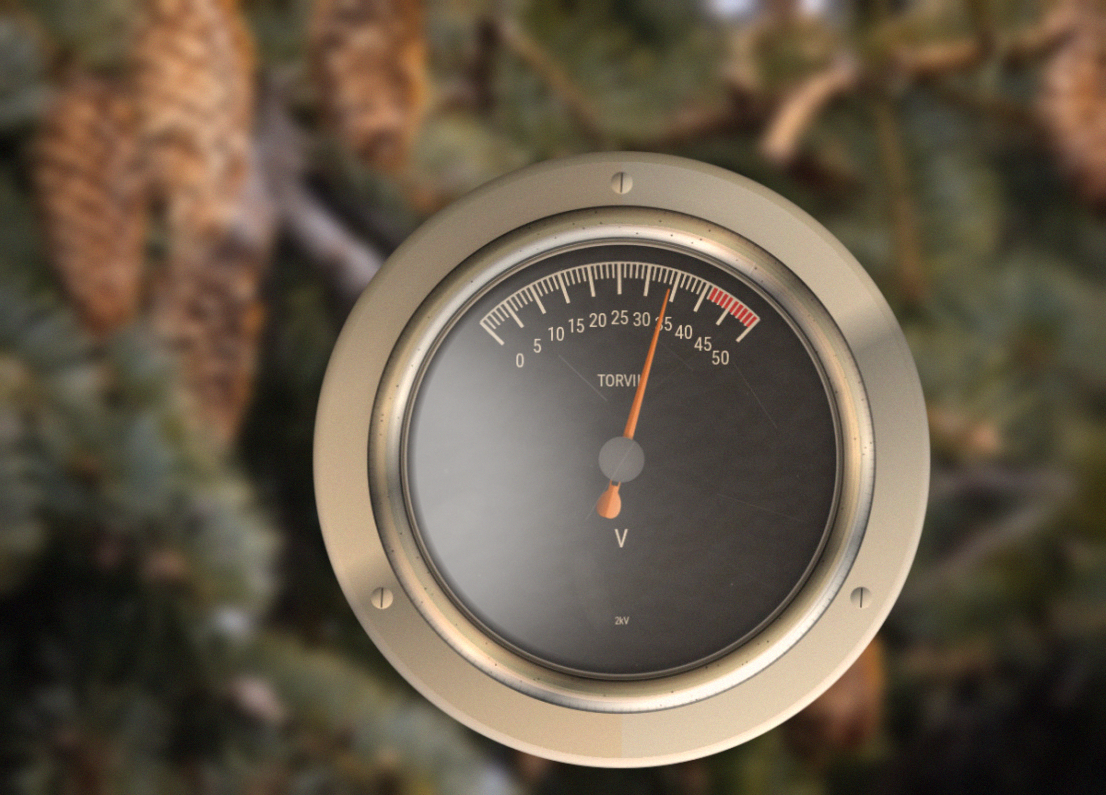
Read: 34 (V)
